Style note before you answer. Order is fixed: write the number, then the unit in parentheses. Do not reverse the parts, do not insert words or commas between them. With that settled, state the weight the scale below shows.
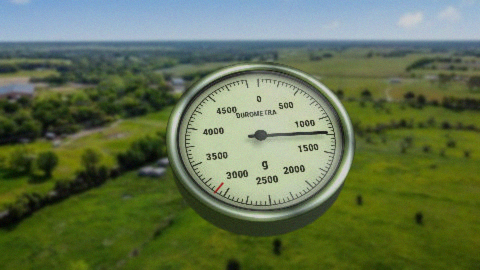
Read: 1250 (g)
